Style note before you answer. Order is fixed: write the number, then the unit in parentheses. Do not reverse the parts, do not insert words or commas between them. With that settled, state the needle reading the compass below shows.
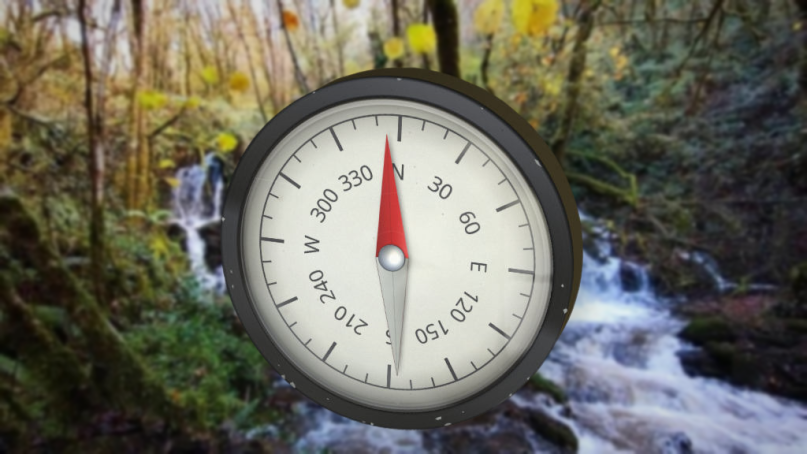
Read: 355 (°)
